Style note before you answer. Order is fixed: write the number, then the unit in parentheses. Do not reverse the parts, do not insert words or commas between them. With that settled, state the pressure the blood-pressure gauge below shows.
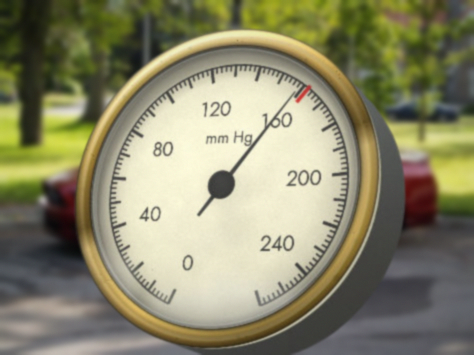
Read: 160 (mmHg)
